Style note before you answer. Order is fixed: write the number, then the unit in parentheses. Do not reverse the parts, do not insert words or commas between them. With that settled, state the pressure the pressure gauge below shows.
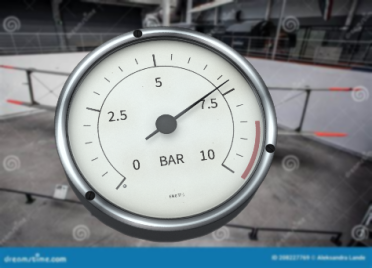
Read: 7.25 (bar)
